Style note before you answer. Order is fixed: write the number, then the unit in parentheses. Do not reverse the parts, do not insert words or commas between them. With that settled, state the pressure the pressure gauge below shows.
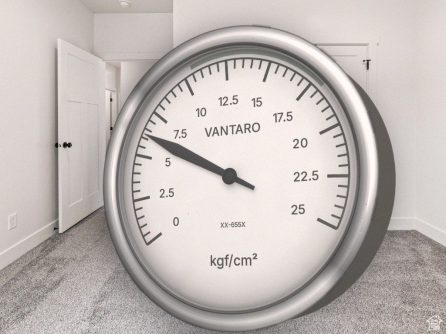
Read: 6.25 (kg/cm²)
